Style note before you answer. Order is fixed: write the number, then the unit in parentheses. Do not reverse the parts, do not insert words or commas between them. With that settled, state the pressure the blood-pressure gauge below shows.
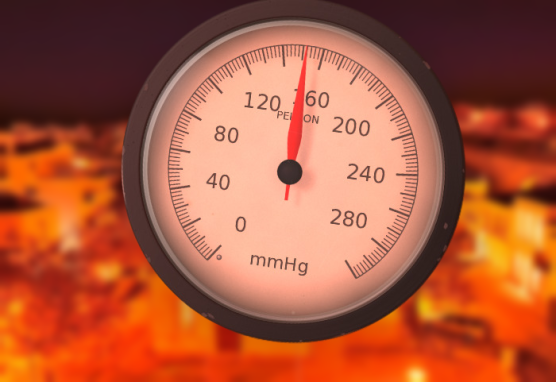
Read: 152 (mmHg)
